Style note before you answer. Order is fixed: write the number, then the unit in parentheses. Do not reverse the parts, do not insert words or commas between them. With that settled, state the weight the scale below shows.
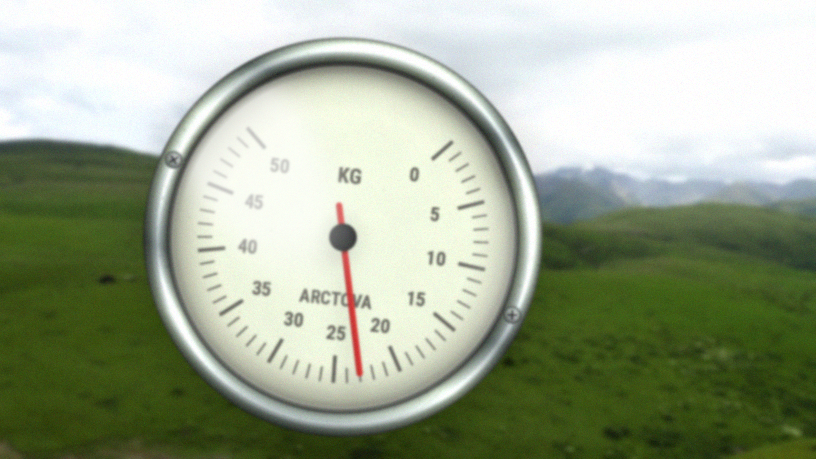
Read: 23 (kg)
